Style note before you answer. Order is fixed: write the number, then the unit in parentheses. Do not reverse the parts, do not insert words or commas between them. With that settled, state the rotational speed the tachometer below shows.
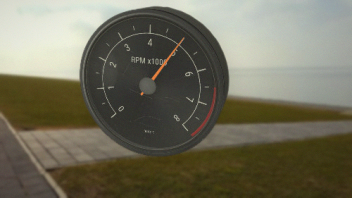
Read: 5000 (rpm)
